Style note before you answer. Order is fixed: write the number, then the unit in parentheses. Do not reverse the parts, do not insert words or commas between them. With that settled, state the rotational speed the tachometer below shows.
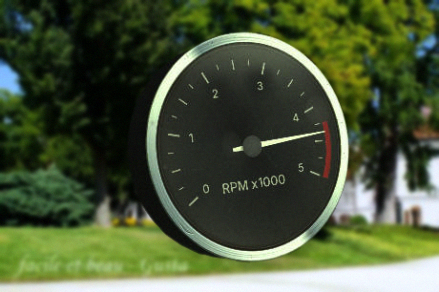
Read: 4375 (rpm)
